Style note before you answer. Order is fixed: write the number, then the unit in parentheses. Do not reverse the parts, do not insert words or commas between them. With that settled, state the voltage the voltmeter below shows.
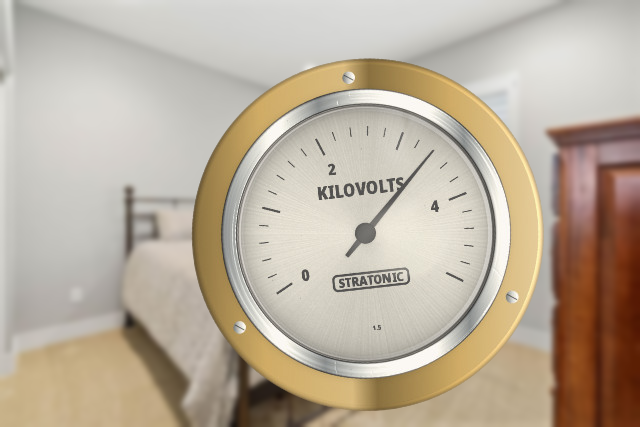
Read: 3.4 (kV)
